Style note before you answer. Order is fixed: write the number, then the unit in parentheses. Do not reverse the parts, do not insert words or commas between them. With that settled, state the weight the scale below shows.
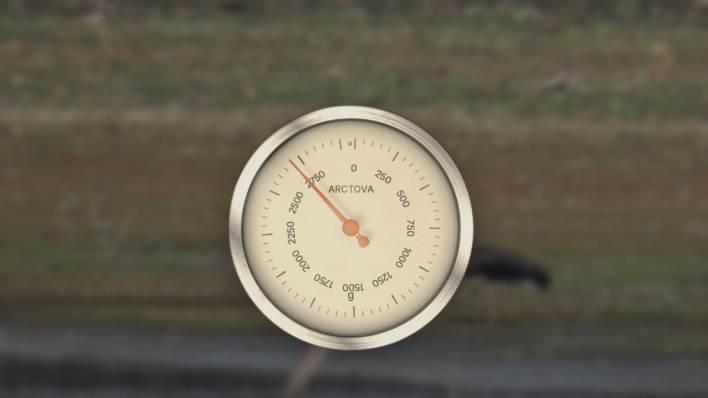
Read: 2700 (g)
